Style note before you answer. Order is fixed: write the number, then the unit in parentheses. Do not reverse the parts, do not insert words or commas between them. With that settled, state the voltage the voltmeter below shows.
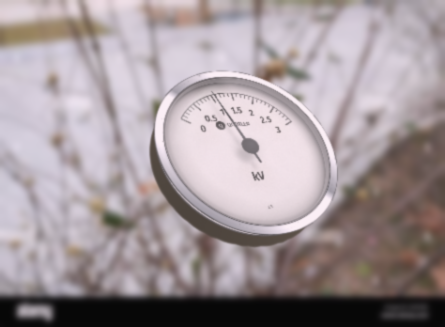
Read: 1 (kV)
